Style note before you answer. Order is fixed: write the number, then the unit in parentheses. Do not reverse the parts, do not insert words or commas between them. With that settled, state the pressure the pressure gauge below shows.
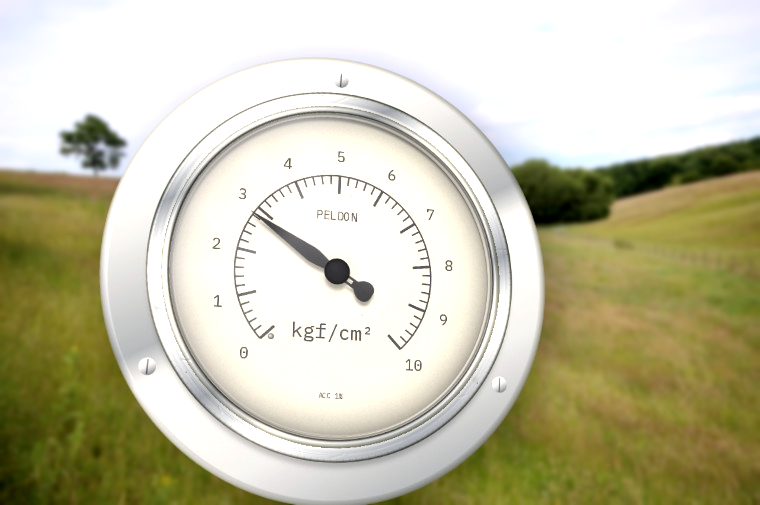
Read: 2.8 (kg/cm²)
